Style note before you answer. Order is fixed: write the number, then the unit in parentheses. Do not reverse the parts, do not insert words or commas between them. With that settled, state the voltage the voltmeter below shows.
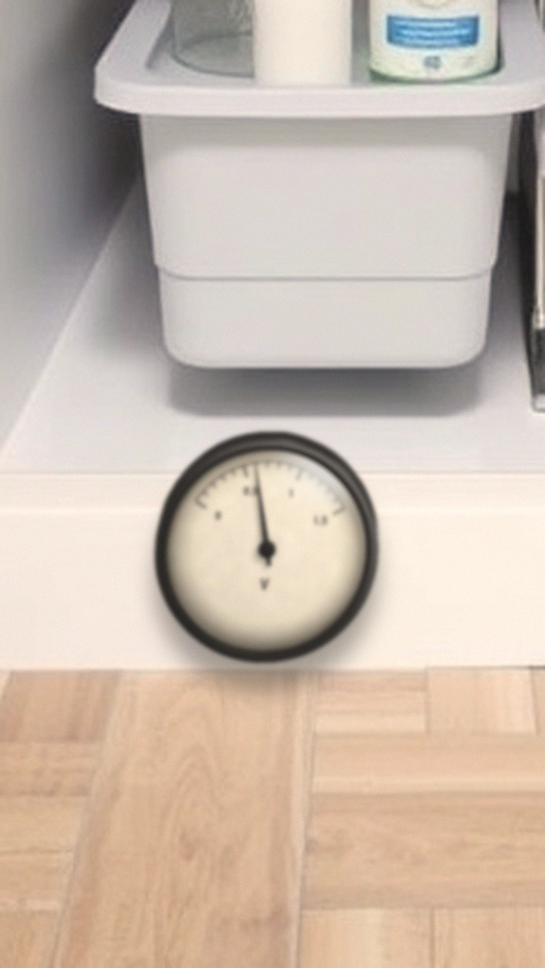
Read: 0.6 (V)
